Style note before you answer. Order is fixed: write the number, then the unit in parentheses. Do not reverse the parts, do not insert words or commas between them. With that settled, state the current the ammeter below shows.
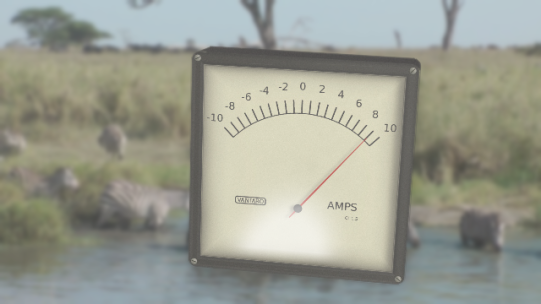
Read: 9 (A)
